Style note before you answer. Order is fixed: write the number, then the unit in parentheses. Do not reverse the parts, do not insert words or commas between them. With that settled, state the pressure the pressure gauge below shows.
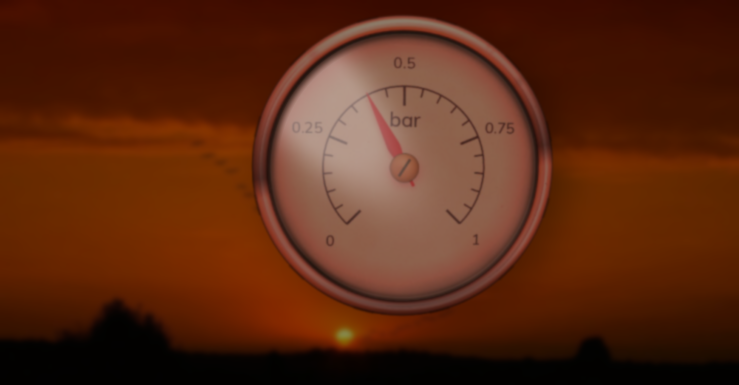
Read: 0.4 (bar)
